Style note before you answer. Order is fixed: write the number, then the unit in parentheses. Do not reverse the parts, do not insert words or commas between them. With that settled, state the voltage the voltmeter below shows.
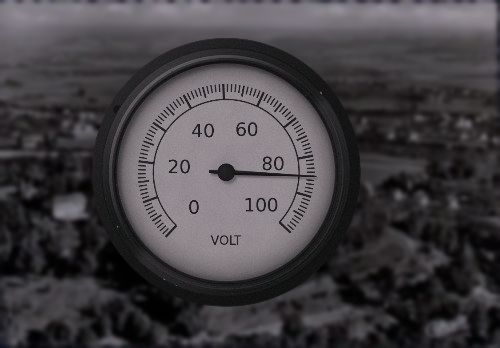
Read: 85 (V)
